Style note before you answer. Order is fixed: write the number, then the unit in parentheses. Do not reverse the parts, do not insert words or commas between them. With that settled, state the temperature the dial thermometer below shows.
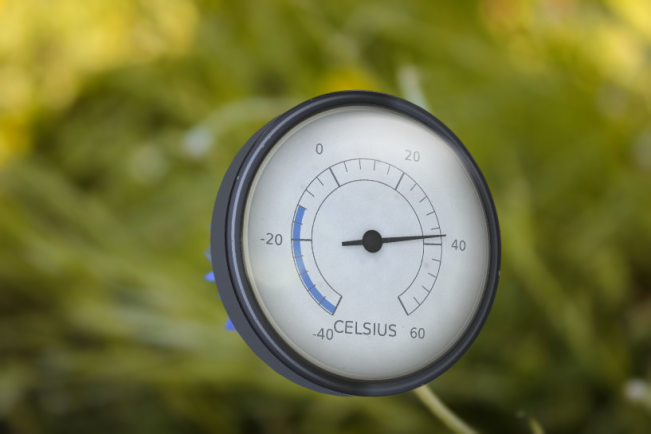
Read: 38 (°C)
